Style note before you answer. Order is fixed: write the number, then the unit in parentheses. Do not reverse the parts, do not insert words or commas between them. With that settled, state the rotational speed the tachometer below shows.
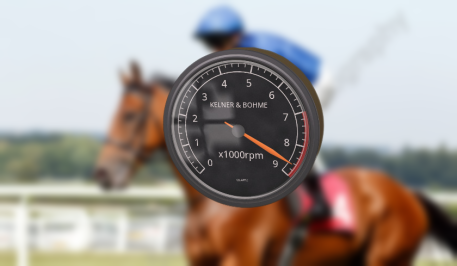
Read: 8600 (rpm)
